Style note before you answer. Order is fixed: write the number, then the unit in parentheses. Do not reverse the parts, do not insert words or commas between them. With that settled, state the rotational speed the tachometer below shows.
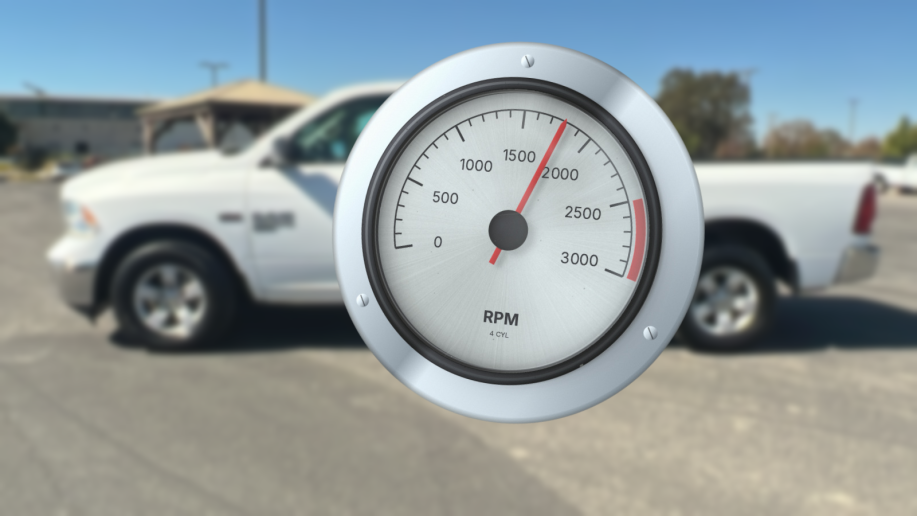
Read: 1800 (rpm)
